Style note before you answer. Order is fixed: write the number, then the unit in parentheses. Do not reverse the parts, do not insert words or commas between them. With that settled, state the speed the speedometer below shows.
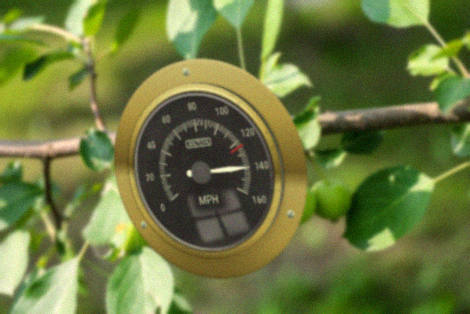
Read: 140 (mph)
